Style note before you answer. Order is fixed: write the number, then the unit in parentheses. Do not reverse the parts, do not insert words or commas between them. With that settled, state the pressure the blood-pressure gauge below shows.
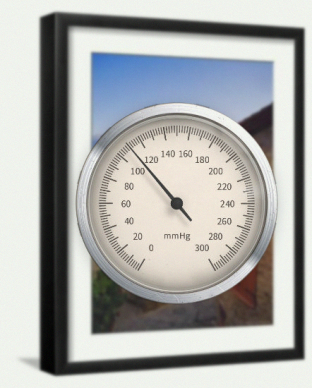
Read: 110 (mmHg)
